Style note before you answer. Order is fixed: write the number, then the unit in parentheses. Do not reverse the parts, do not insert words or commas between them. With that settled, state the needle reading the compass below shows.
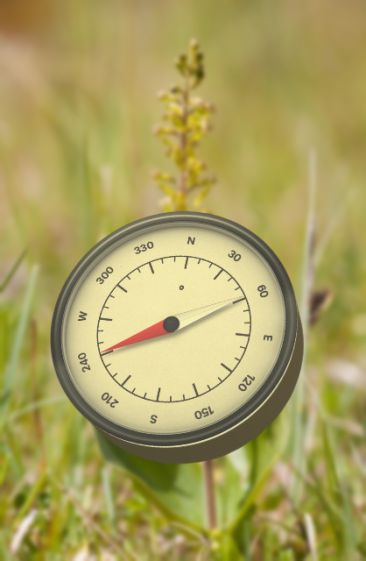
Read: 240 (°)
